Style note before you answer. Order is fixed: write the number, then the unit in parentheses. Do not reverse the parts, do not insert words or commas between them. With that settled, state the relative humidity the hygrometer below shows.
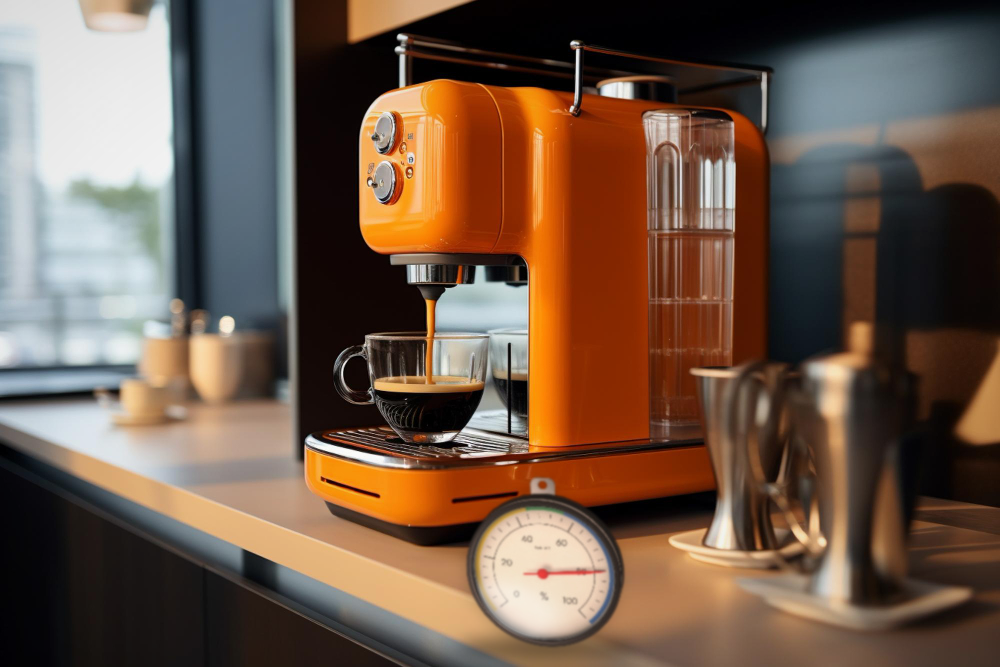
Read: 80 (%)
